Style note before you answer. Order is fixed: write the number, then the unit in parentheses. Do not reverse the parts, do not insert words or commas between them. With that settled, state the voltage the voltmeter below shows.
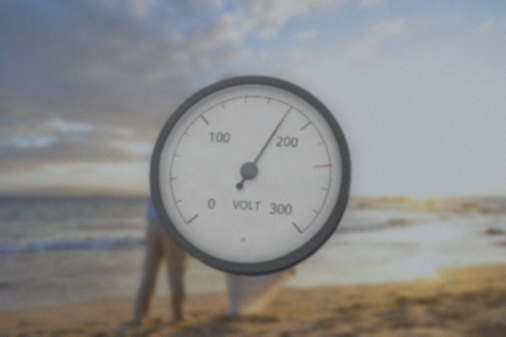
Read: 180 (V)
